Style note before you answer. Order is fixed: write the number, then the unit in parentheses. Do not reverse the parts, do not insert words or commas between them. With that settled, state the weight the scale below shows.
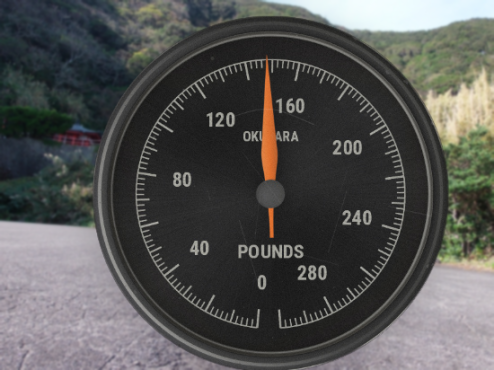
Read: 148 (lb)
